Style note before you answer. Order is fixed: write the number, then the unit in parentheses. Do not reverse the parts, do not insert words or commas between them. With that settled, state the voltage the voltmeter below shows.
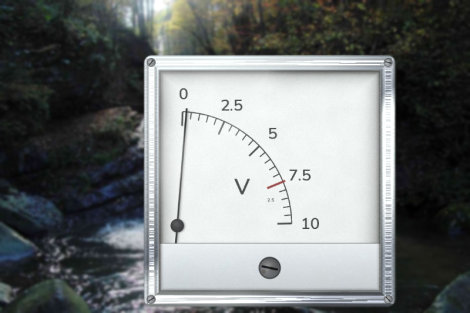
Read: 0.25 (V)
